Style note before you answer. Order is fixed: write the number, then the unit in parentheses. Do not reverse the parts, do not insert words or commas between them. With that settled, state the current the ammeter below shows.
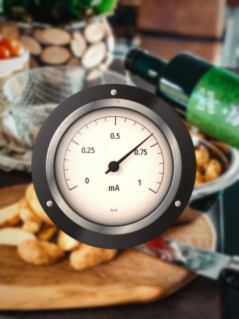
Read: 0.7 (mA)
